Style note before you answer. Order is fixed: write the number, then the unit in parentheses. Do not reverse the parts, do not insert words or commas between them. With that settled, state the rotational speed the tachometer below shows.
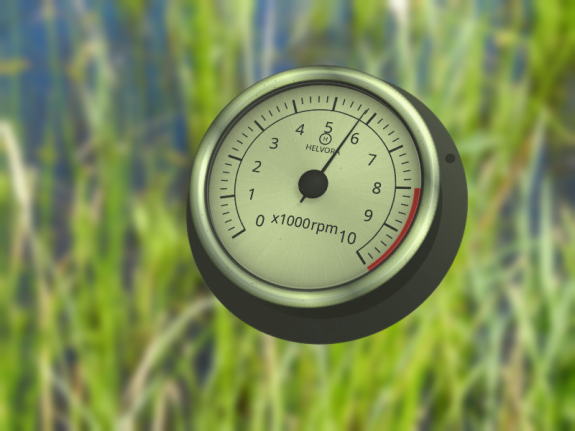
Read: 5800 (rpm)
